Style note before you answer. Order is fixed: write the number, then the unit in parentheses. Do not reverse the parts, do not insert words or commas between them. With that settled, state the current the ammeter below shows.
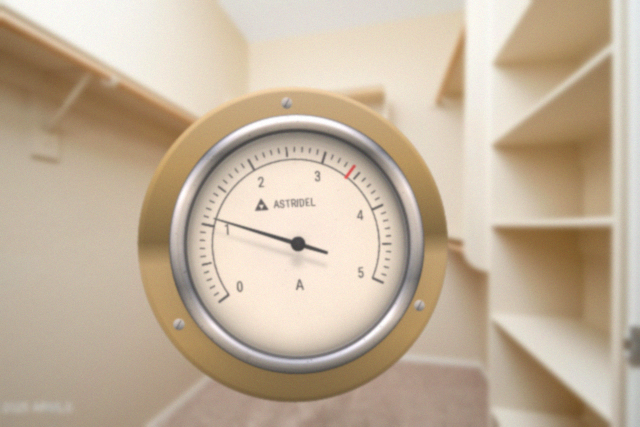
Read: 1.1 (A)
